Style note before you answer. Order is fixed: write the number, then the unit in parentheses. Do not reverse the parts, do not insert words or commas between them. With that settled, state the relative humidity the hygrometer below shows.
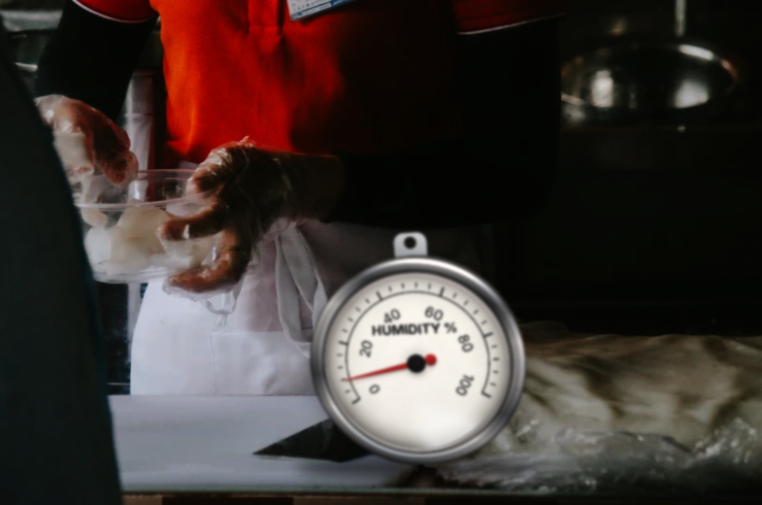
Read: 8 (%)
